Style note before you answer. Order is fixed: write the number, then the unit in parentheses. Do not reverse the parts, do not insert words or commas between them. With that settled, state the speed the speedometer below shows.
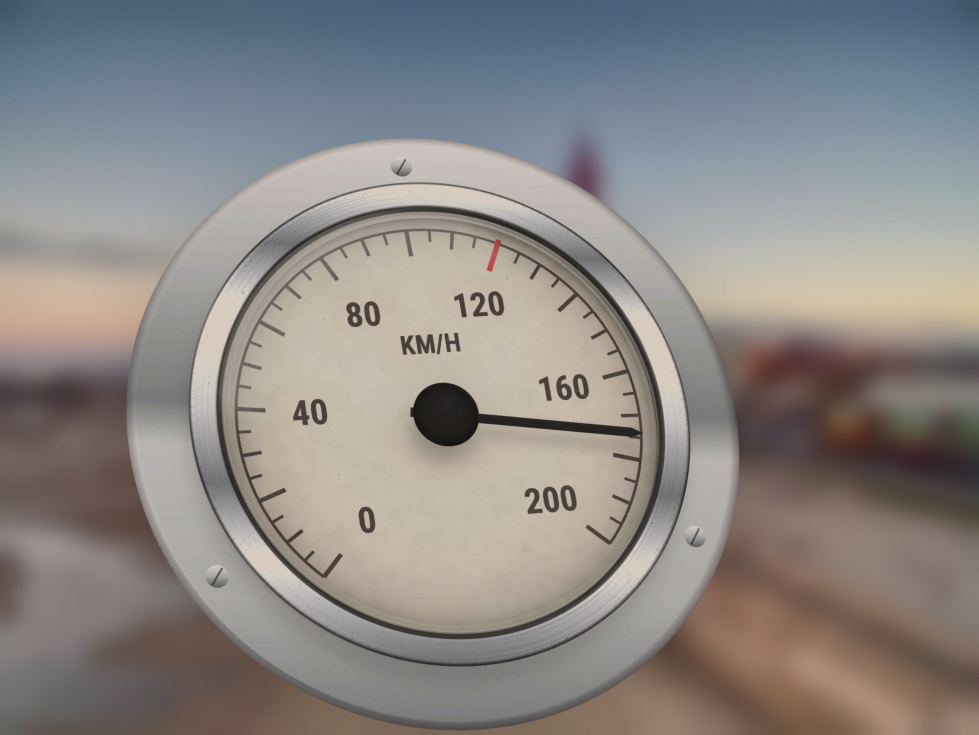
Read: 175 (km/h)
